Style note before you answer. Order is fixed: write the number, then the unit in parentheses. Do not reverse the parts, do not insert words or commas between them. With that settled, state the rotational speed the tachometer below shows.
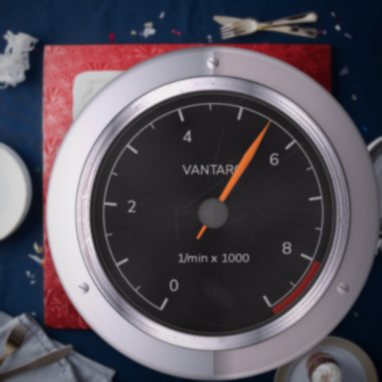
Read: 5500 (rpm)
